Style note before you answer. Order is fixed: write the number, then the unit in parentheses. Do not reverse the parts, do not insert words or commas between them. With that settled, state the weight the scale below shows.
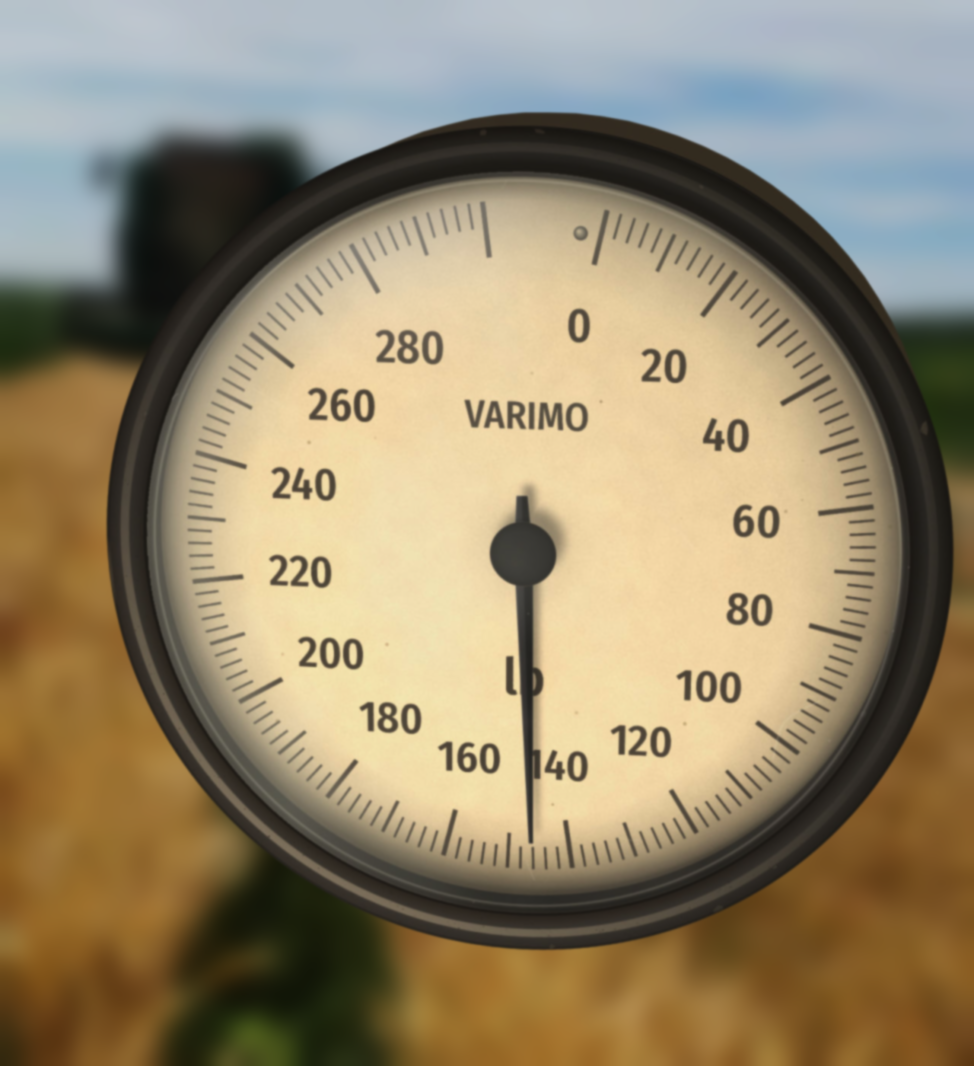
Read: 146 (lb)
